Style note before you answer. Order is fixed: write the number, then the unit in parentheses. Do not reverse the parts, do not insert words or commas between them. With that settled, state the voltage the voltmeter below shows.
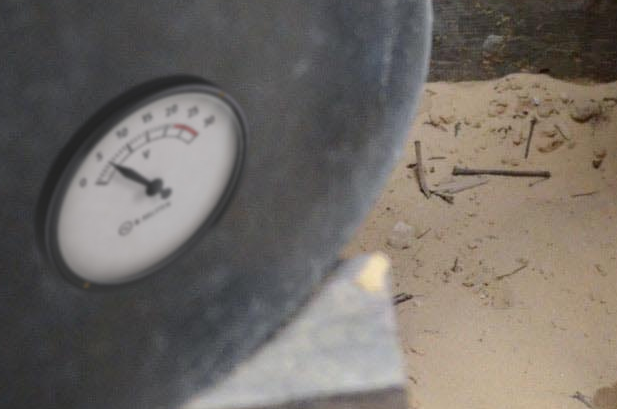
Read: 5 (V)
